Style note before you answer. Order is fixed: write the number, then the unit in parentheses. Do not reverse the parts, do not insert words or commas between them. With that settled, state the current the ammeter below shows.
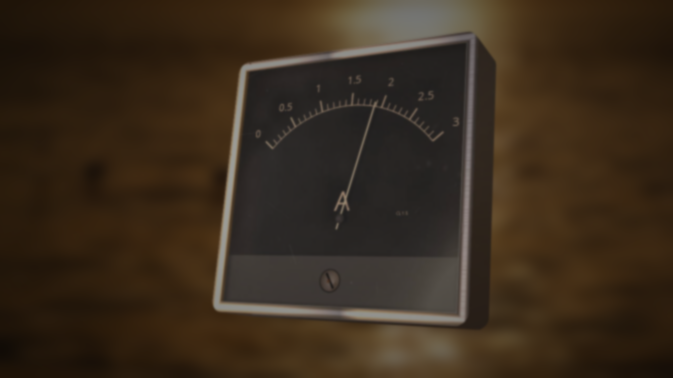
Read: 1.9 (A)
